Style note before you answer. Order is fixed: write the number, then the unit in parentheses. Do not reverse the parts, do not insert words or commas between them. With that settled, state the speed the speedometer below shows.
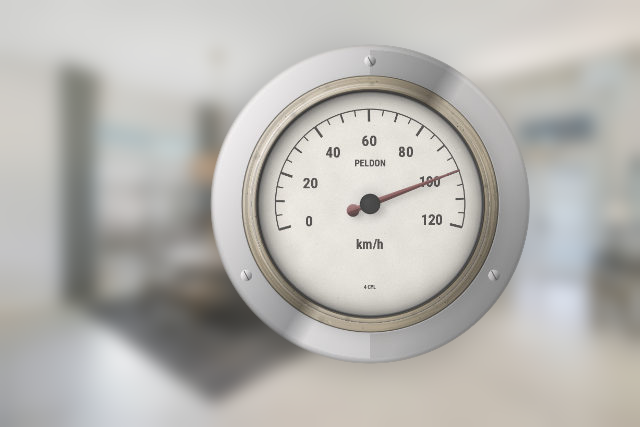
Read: 100 (km/h)
